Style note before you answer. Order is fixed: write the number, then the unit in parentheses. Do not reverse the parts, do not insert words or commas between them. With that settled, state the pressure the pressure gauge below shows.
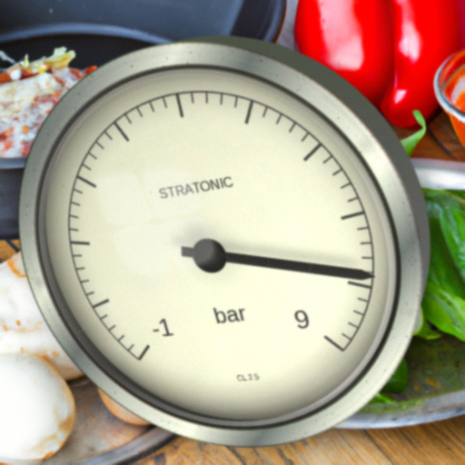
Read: 7.8 (bar)
